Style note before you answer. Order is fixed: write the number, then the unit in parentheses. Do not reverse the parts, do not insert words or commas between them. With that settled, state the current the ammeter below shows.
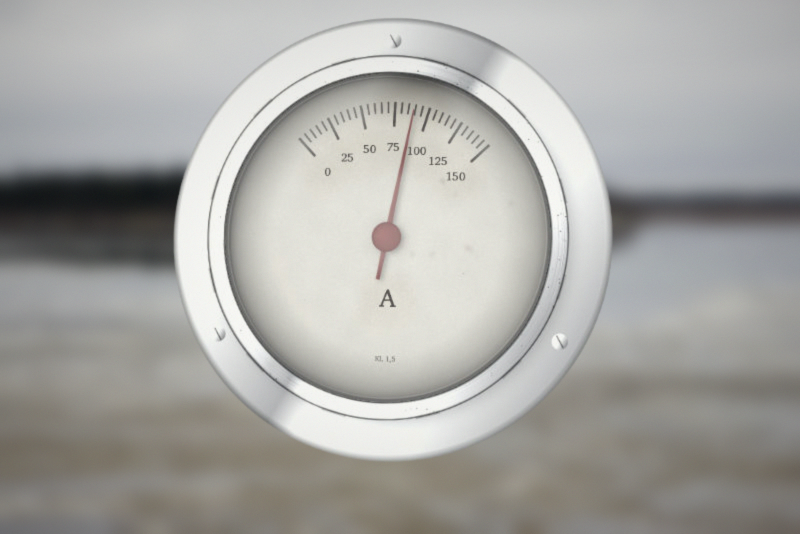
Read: 90 (A)
